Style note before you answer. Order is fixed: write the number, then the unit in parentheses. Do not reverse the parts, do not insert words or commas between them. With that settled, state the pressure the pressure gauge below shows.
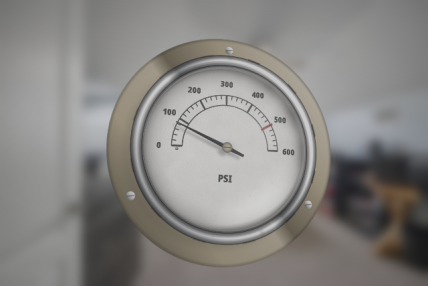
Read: 80 (psi)
